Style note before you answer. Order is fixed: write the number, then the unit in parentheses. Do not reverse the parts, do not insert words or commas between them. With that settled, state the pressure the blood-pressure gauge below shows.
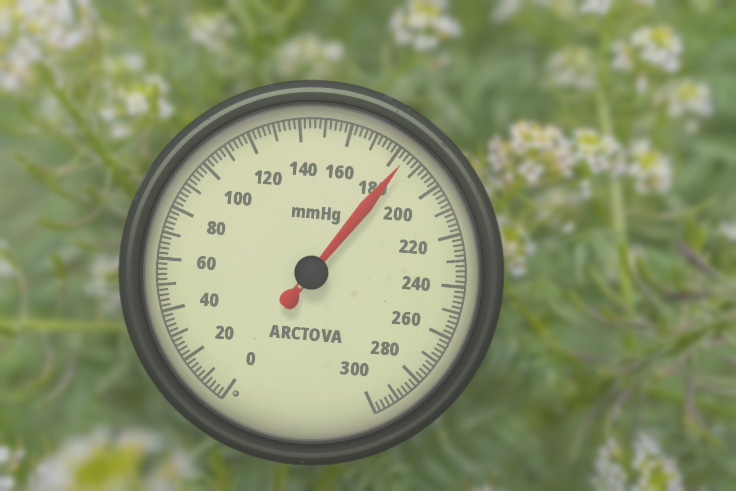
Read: 184 (mmHg)
